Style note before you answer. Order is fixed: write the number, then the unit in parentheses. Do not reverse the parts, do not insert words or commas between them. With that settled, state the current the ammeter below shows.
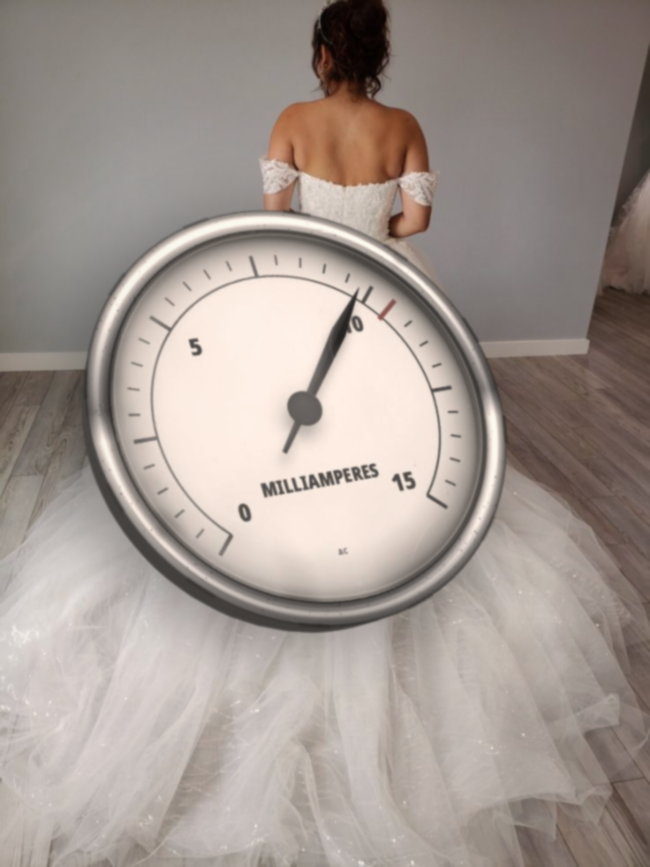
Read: 9.75 (mA)
